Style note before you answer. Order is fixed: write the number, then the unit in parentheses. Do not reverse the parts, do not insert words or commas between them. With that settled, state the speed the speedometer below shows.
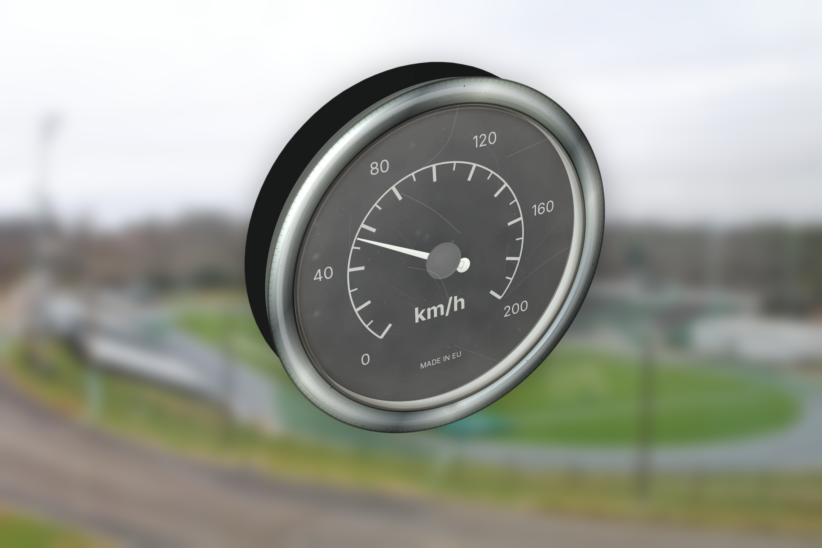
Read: 55 (km/h)
